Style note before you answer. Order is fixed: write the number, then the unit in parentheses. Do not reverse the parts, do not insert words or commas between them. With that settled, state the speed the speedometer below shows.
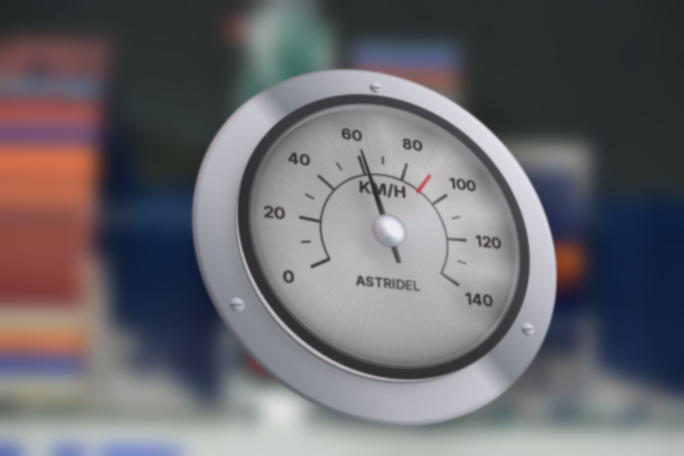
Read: 60 (km/h)
